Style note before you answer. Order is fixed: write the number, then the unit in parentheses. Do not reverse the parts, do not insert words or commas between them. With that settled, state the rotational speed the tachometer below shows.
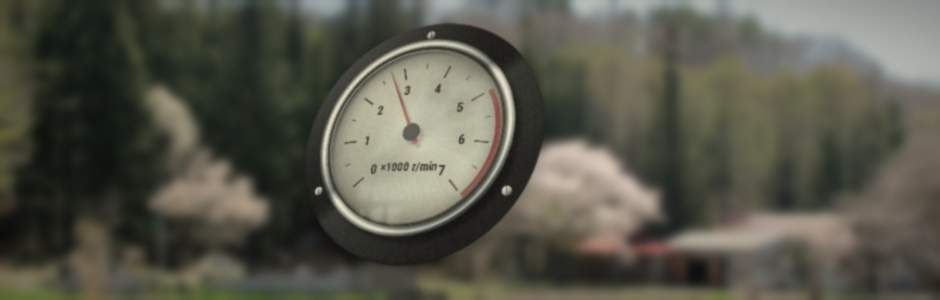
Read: 2750 (rpm)
